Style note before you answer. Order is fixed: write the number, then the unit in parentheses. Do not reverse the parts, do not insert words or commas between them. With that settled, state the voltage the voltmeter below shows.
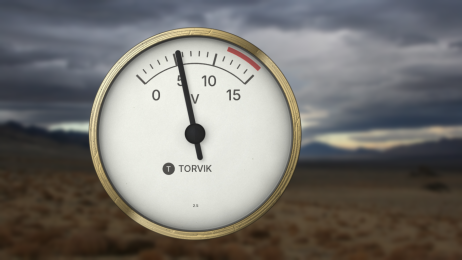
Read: 5.5 (V)
